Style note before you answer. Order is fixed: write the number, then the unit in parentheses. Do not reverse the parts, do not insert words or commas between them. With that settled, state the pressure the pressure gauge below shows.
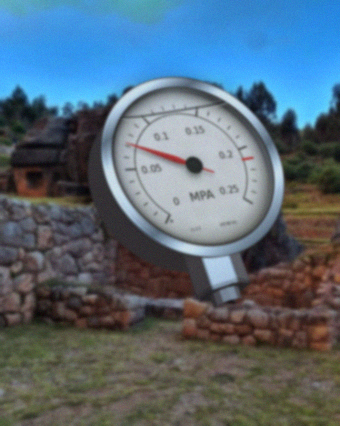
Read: 0.07 (MPa)
